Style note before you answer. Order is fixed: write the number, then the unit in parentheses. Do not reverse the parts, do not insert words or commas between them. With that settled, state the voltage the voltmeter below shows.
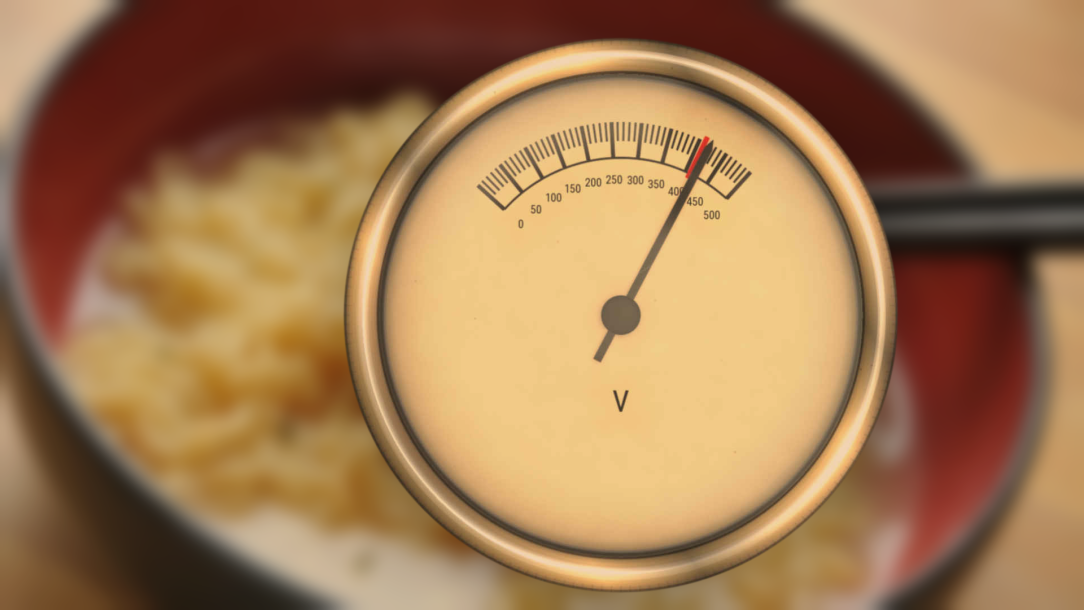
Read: 420 (V)
